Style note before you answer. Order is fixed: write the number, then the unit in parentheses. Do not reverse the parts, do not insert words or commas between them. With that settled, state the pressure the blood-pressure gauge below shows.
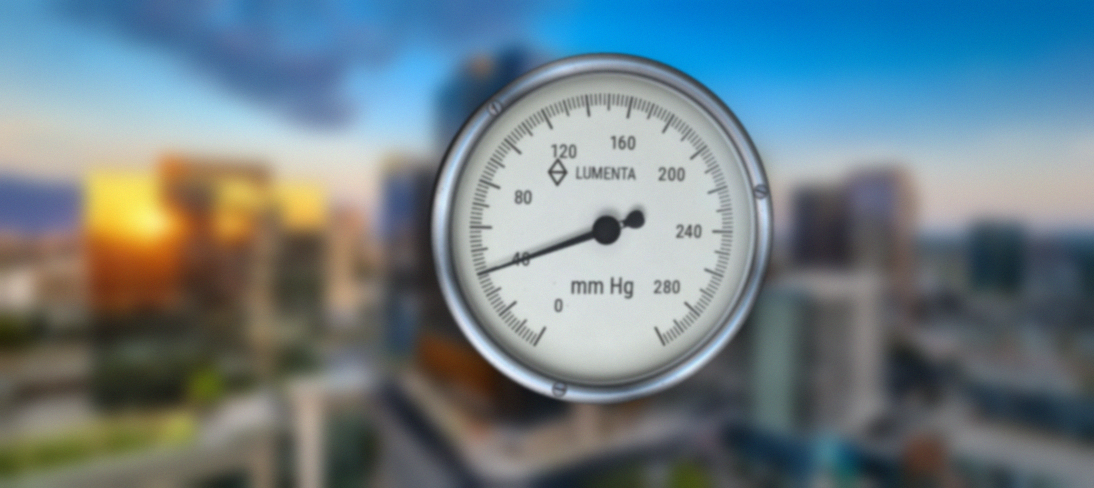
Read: 40 (mmHg)
